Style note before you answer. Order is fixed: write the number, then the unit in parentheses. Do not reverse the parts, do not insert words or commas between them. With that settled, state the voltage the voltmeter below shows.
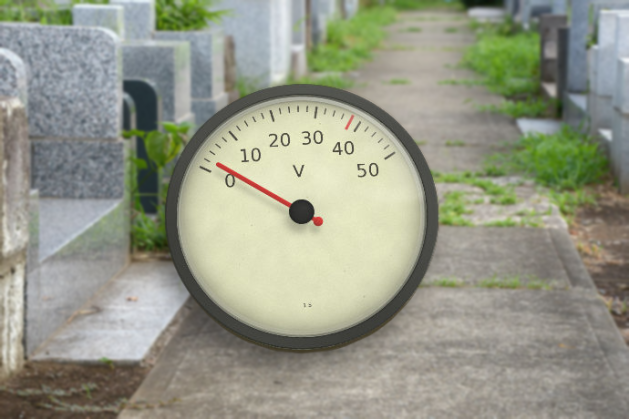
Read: 2 (V)
